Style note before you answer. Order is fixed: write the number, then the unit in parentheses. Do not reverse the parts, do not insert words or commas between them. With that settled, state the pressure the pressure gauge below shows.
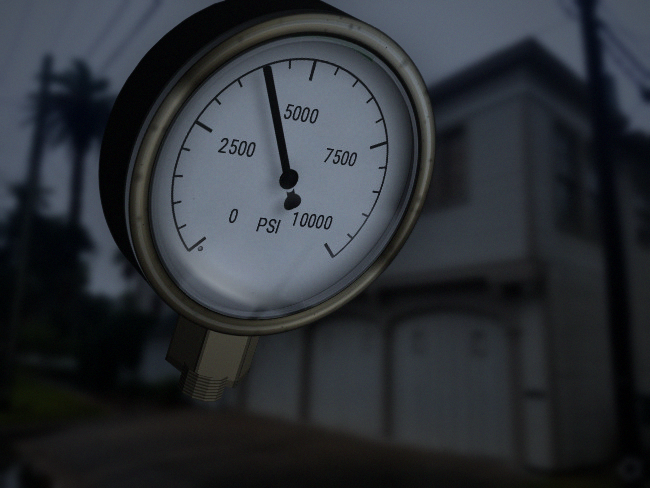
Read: 4000 (psi)
